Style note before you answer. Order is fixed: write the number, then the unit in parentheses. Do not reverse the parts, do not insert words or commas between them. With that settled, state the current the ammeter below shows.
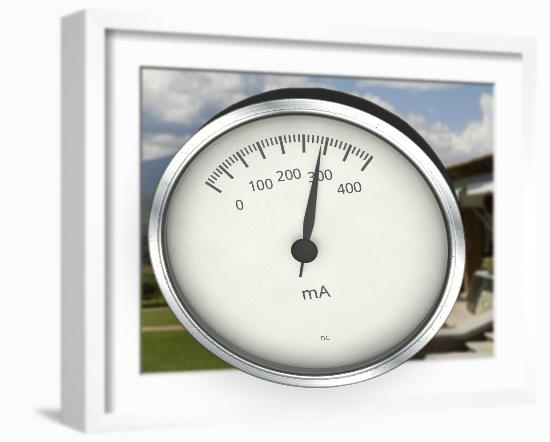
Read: 290 (mA)
